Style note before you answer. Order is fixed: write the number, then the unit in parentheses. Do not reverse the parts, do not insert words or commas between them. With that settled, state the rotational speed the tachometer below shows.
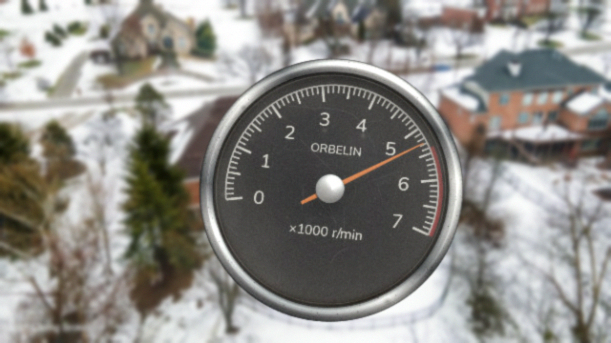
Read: 5300 (rpm)
